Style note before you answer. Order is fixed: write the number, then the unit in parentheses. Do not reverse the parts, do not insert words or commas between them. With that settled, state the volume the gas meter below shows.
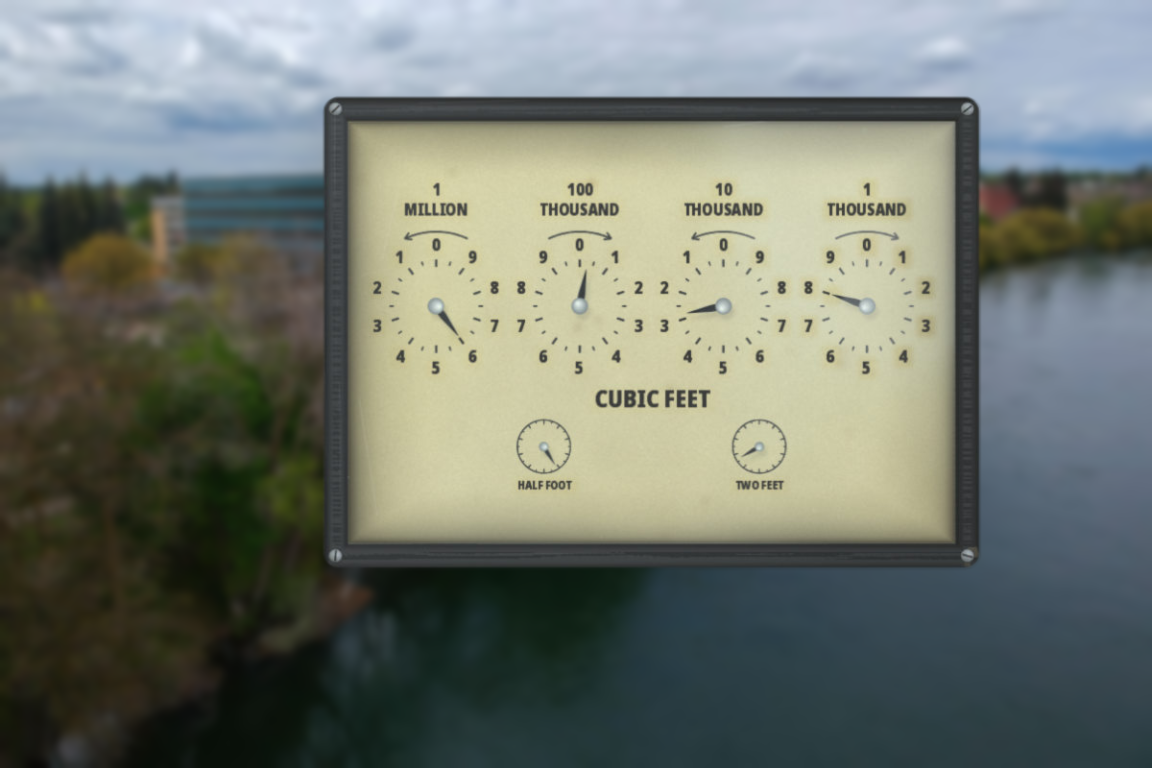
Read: 602800 (ft³)
